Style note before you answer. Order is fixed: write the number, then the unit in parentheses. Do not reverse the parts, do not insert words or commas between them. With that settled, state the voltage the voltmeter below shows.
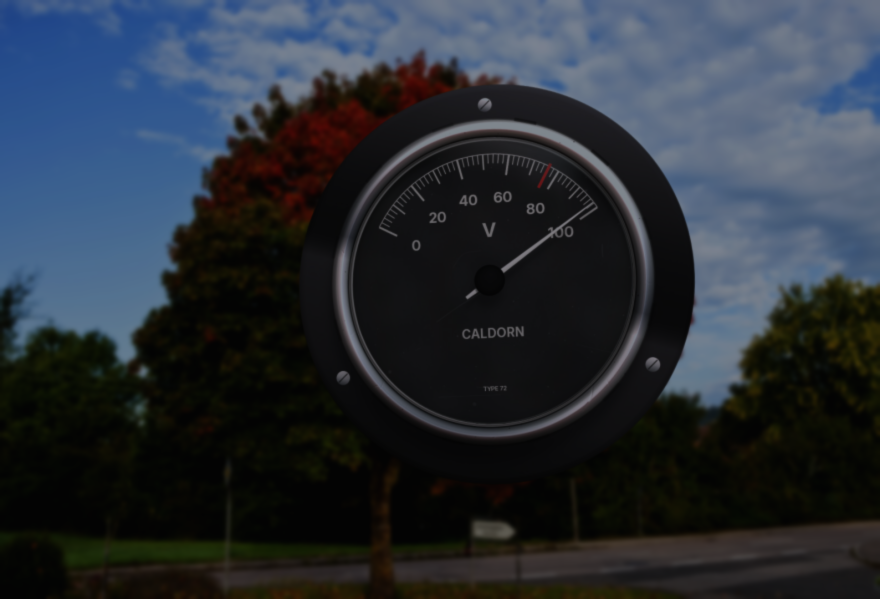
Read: 98 (V)
